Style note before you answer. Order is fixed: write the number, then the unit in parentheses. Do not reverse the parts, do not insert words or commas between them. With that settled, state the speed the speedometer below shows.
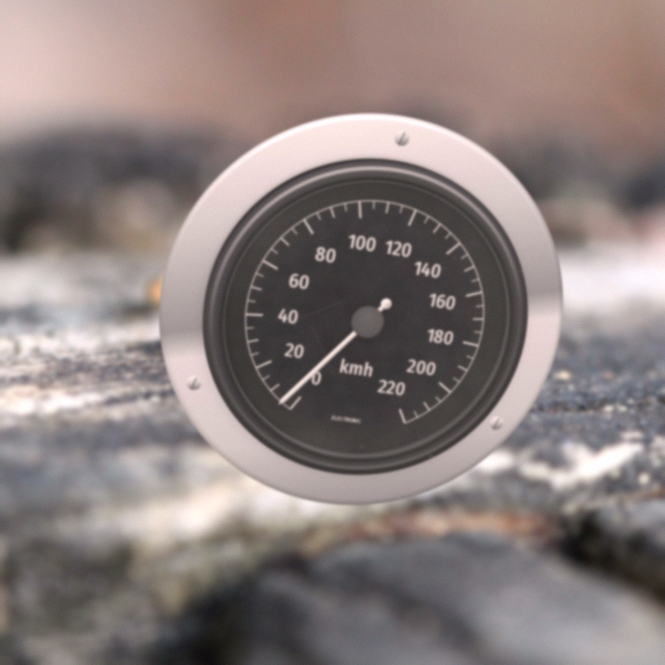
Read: 5 (km/h)
